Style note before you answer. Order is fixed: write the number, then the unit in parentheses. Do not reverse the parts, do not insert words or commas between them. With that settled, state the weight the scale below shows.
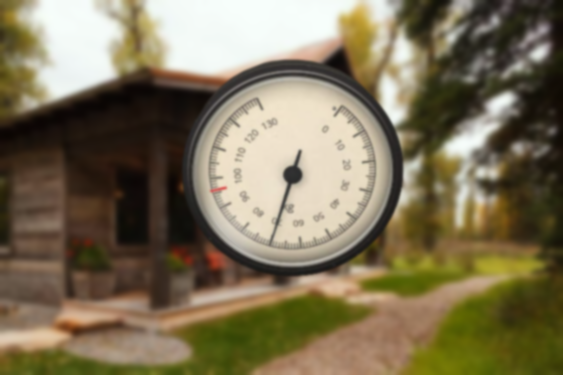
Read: 70 (kg)
